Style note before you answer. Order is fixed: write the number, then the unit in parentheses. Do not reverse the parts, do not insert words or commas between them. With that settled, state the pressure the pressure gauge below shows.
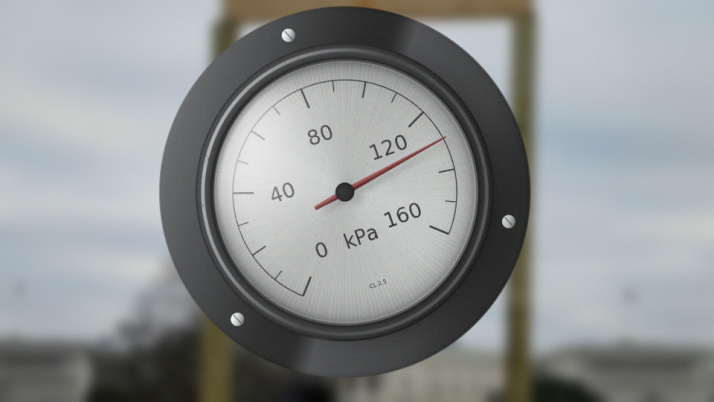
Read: 130 (kPa)
